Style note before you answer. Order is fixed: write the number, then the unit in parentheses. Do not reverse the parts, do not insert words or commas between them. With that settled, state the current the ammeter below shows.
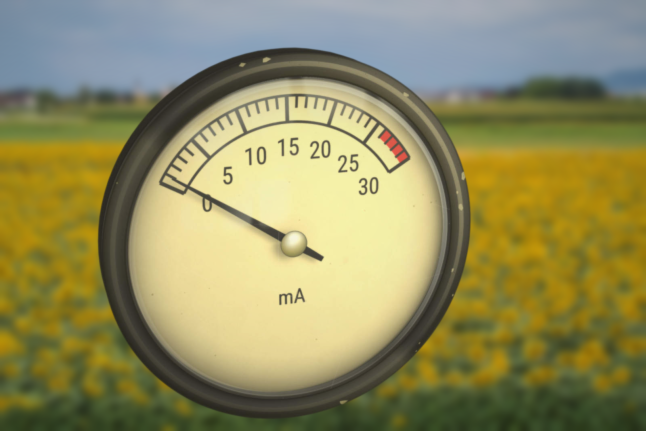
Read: 1 (mA)
